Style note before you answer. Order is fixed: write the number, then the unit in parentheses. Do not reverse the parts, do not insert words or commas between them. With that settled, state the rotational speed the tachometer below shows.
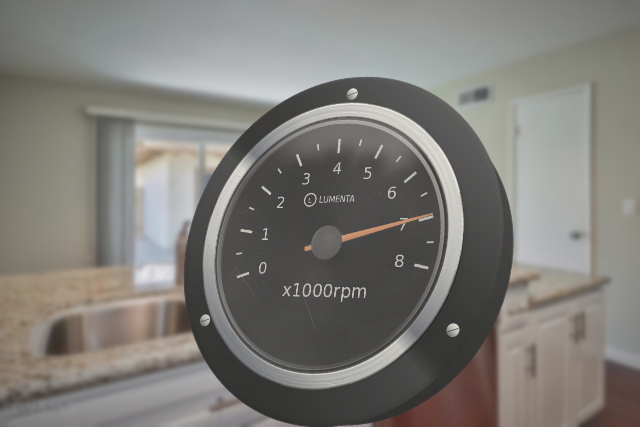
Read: 7000 (rpm)
